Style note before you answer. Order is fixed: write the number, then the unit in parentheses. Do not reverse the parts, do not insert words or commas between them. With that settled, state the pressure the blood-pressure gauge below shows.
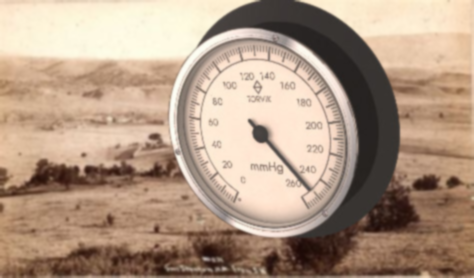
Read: 250 (mmHg)
